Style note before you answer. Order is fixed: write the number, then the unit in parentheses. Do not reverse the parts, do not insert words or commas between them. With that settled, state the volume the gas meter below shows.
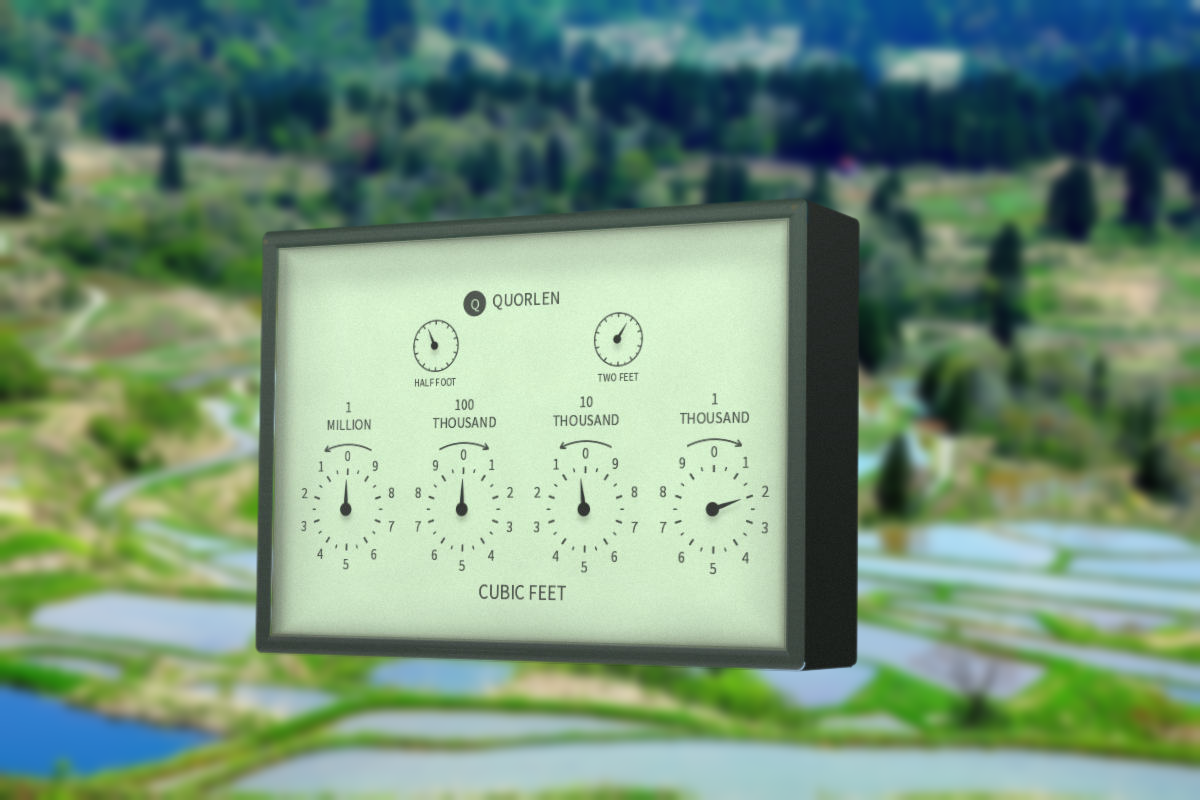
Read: 200 (ft³)
